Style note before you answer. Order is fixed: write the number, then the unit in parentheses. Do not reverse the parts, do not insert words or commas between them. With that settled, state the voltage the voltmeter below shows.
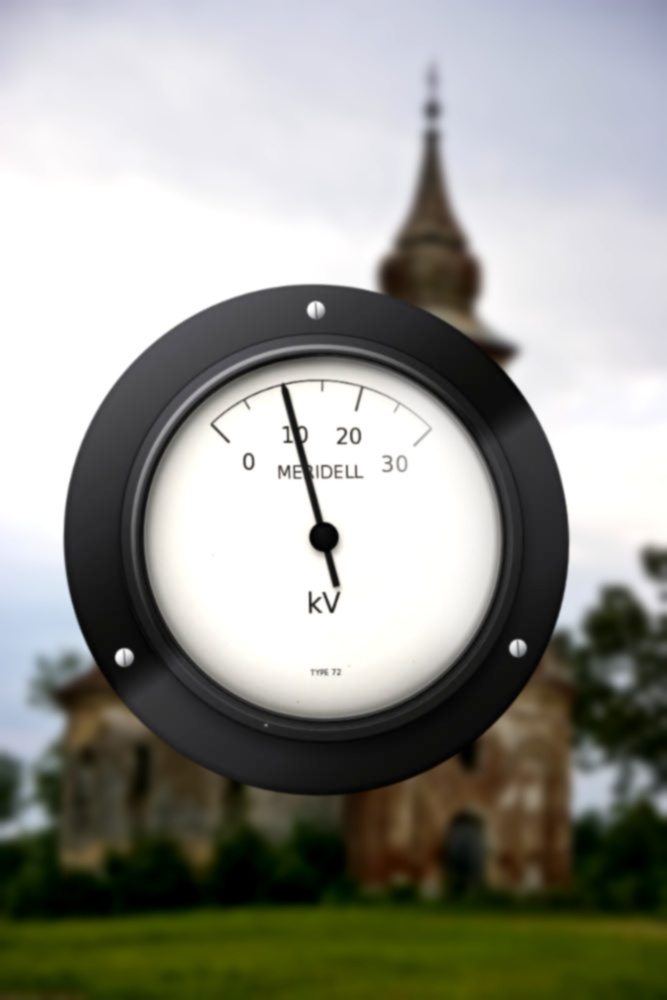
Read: 10 (kV)
